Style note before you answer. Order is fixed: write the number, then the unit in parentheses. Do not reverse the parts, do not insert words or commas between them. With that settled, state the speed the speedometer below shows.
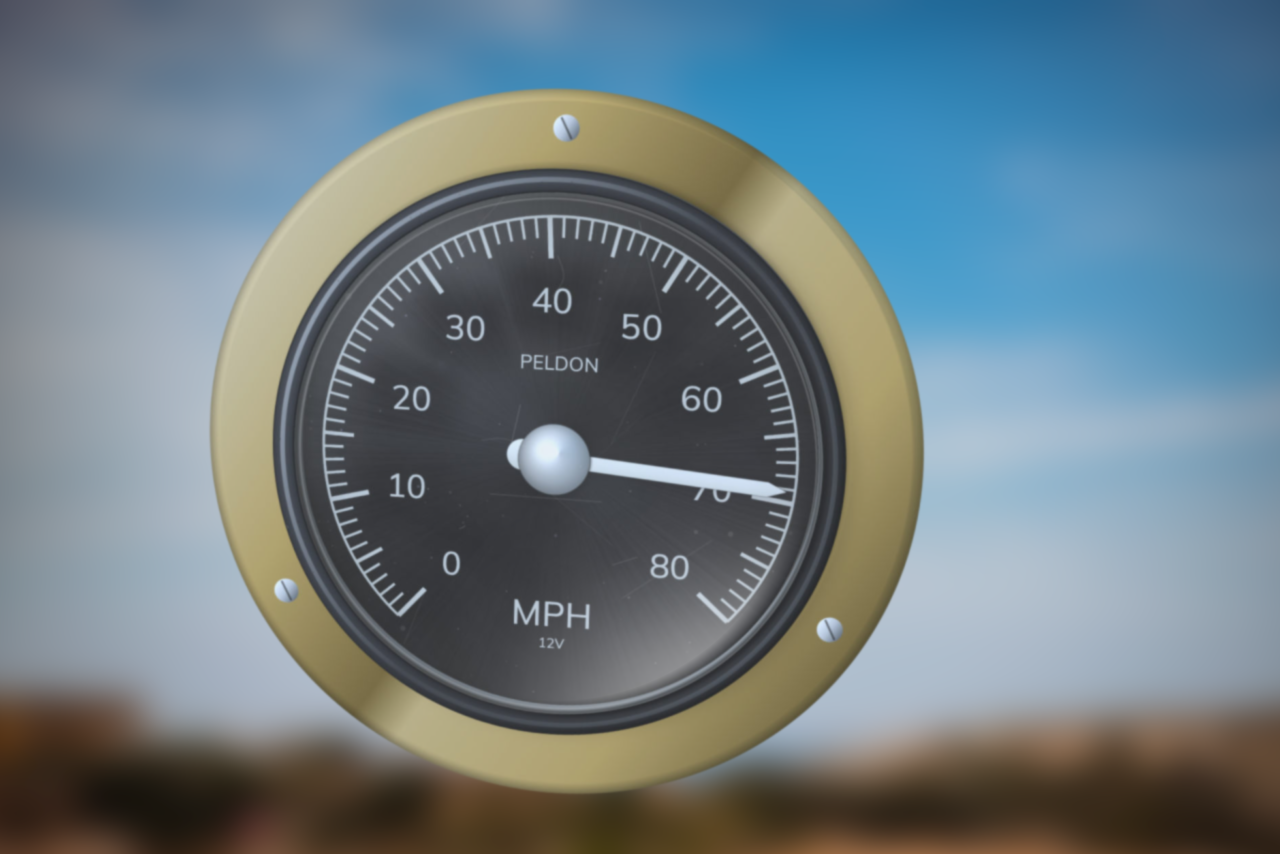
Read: 69 (mph)
